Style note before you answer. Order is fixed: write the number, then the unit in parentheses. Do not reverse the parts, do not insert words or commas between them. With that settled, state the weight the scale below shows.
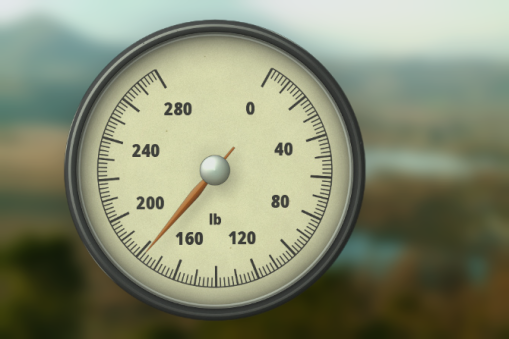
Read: 178 (lb)
